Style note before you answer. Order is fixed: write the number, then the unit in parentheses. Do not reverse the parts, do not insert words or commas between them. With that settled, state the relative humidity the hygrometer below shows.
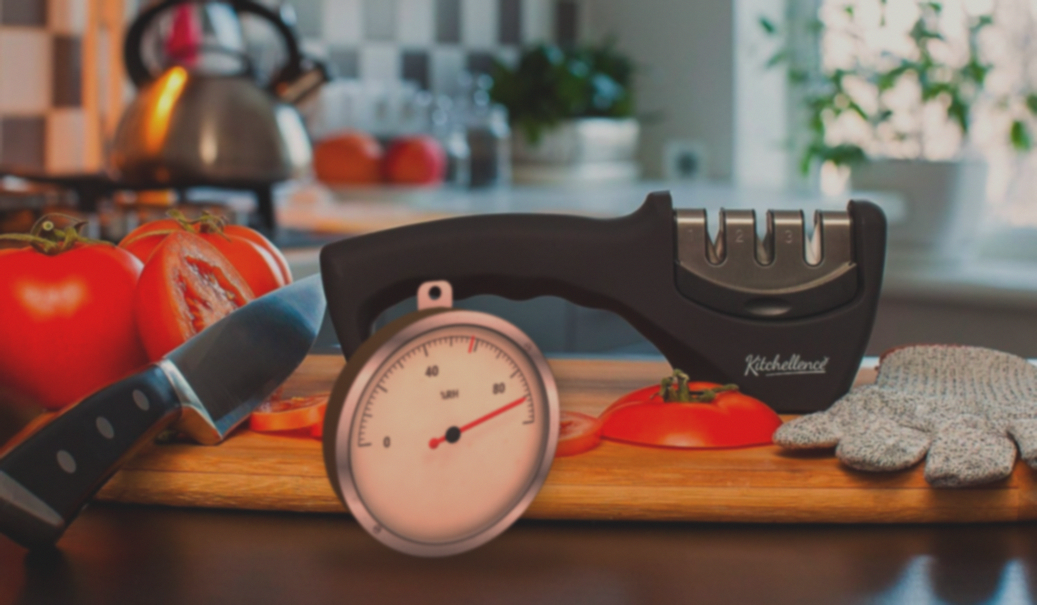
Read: 90 (%)
